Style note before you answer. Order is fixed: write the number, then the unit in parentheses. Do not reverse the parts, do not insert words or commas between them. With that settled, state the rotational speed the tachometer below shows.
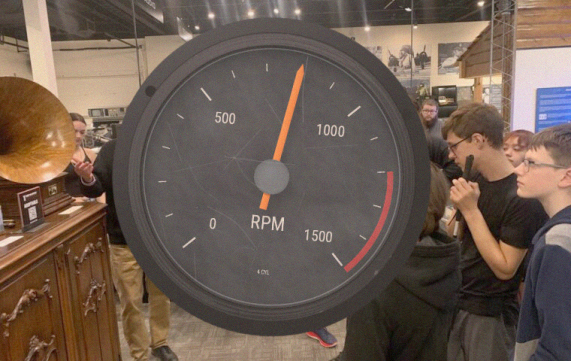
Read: 800 (rpm)
